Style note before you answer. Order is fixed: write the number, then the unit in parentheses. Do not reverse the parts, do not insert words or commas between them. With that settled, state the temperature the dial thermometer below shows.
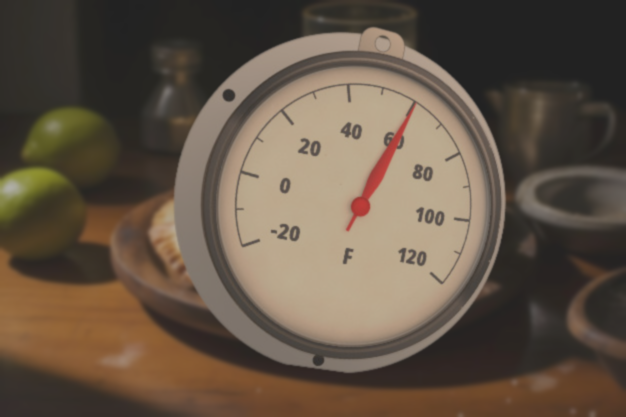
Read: 60 (°F)
